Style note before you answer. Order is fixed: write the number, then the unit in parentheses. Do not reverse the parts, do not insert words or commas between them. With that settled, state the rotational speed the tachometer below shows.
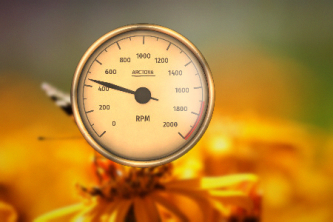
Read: 450 (rpm)
